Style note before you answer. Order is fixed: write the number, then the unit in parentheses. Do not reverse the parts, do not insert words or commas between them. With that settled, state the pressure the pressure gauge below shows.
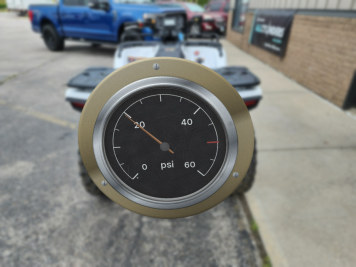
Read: 20 (psi)
